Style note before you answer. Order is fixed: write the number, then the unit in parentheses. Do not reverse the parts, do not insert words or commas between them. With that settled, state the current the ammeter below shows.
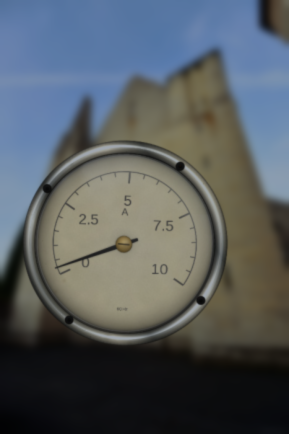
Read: 0.25 (A)
